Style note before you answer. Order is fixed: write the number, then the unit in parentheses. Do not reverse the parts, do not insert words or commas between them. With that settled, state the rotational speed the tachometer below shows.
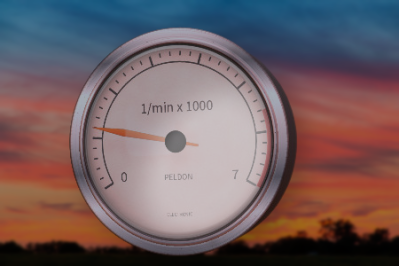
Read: 1200 (rpm)
